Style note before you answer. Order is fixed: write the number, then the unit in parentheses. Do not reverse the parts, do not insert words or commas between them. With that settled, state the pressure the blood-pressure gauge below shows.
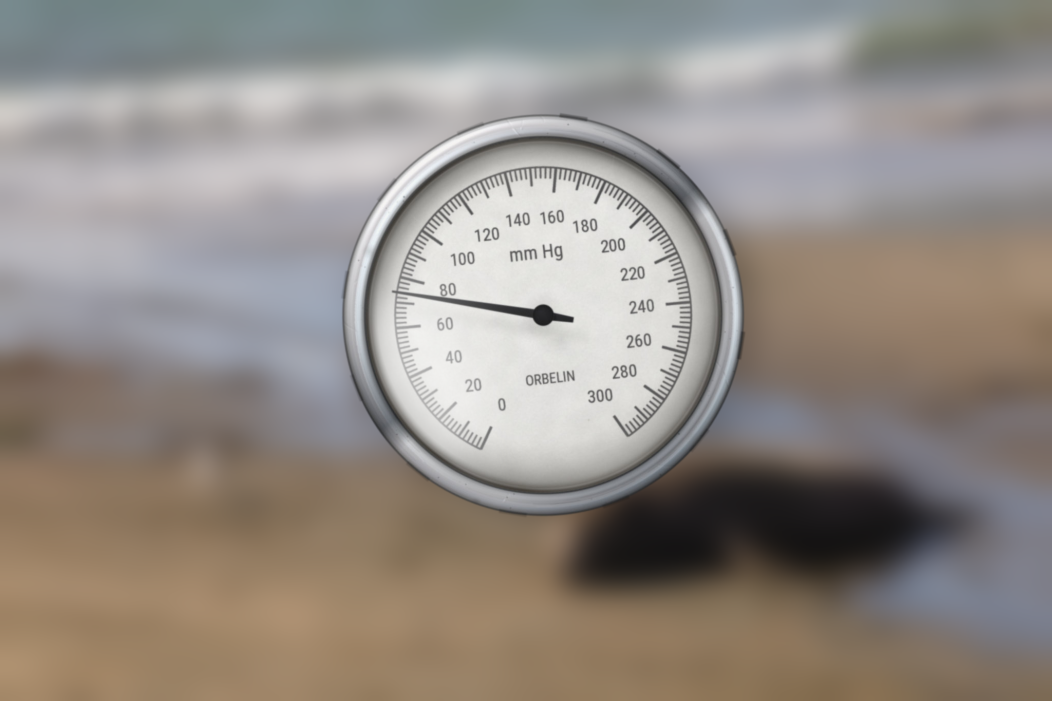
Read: 74 (mmHg)
